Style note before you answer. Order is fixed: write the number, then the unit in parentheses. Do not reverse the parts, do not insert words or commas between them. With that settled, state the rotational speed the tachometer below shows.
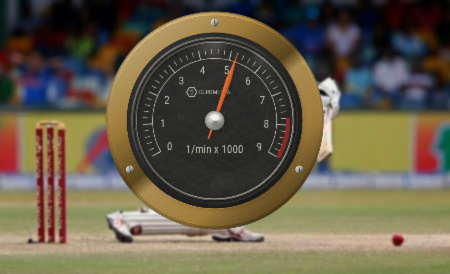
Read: 5200 (rpm)
